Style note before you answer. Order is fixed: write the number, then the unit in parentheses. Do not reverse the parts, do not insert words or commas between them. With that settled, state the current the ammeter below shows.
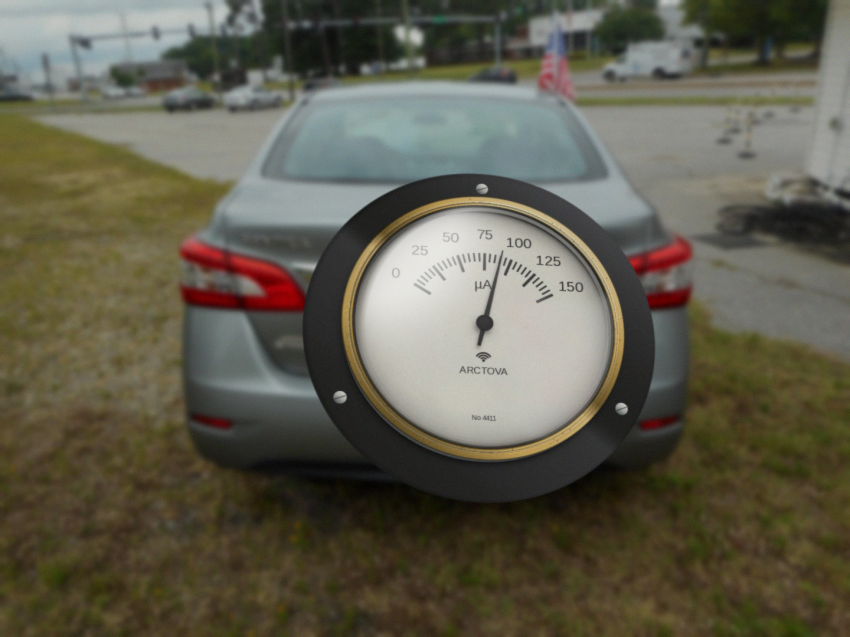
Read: 90 (µA)
